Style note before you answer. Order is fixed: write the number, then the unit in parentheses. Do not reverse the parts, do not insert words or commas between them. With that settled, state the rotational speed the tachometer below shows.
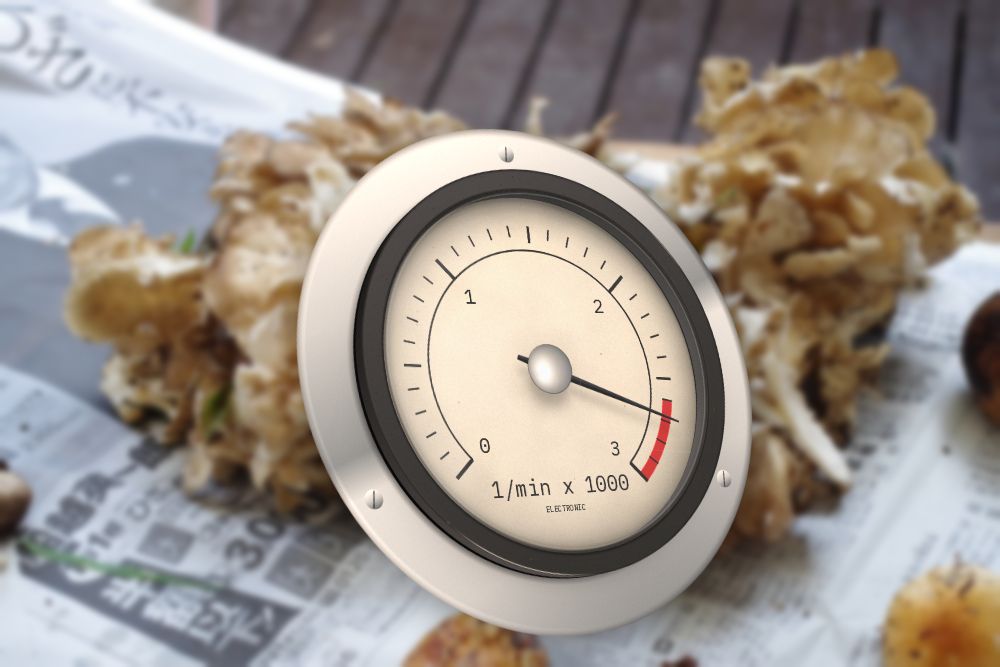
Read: 2700 (rpm)
